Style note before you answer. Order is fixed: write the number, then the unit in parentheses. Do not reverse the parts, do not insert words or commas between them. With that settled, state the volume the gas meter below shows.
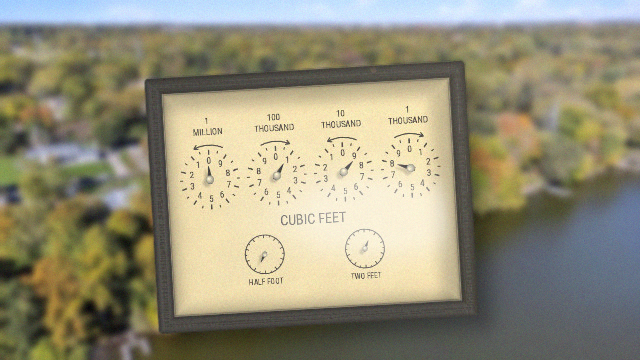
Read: 8800 (ft³)
